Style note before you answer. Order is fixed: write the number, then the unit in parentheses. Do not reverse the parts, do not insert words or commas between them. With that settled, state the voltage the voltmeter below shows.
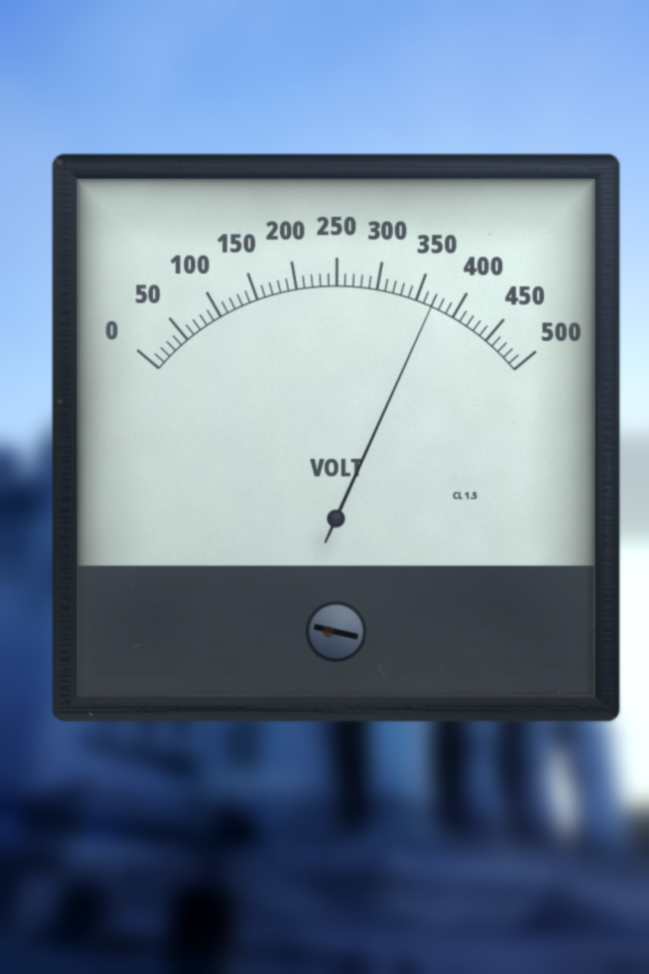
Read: 370 (V)
